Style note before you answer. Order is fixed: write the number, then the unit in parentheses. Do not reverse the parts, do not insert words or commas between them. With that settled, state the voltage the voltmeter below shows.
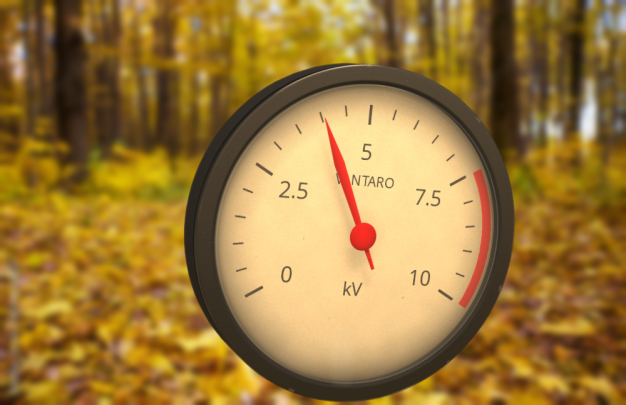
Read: 4 (kV)
